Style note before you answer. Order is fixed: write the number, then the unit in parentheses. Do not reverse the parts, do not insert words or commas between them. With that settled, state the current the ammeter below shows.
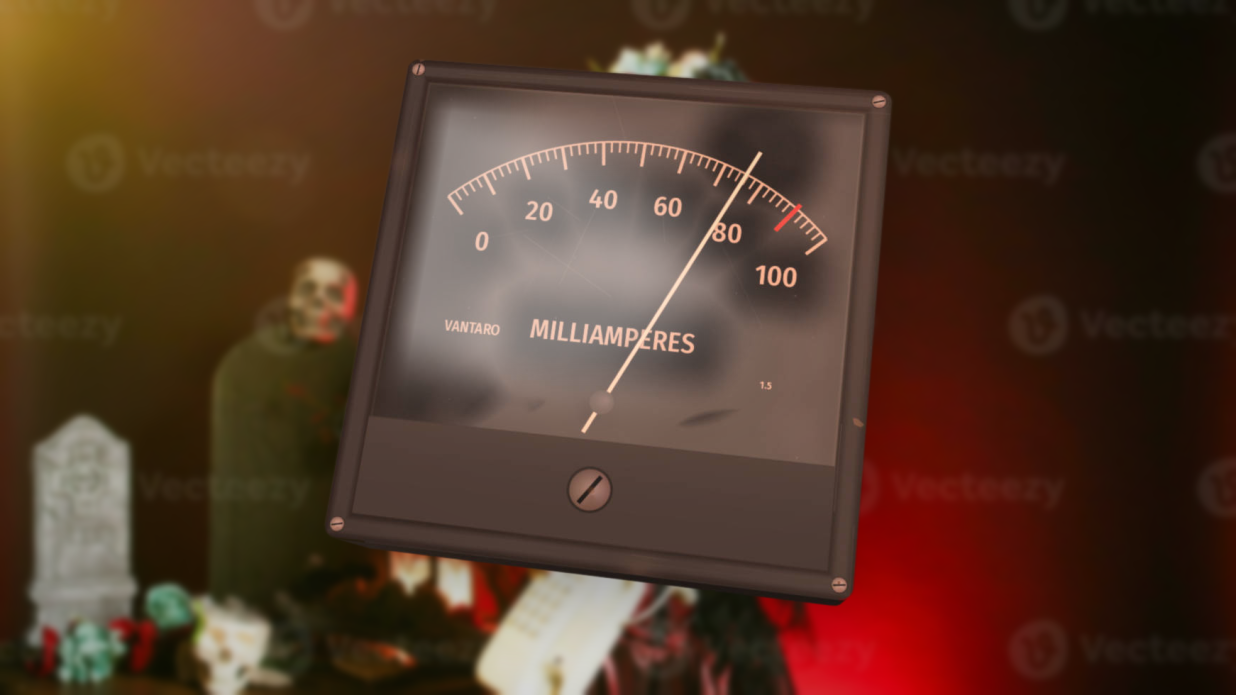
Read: 76 (mA)
